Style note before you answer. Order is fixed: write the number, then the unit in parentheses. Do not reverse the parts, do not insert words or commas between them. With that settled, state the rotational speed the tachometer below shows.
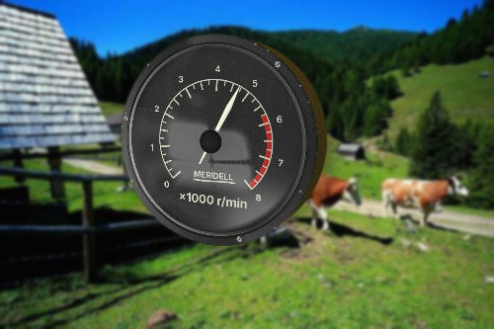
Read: 4750 (rpm)
